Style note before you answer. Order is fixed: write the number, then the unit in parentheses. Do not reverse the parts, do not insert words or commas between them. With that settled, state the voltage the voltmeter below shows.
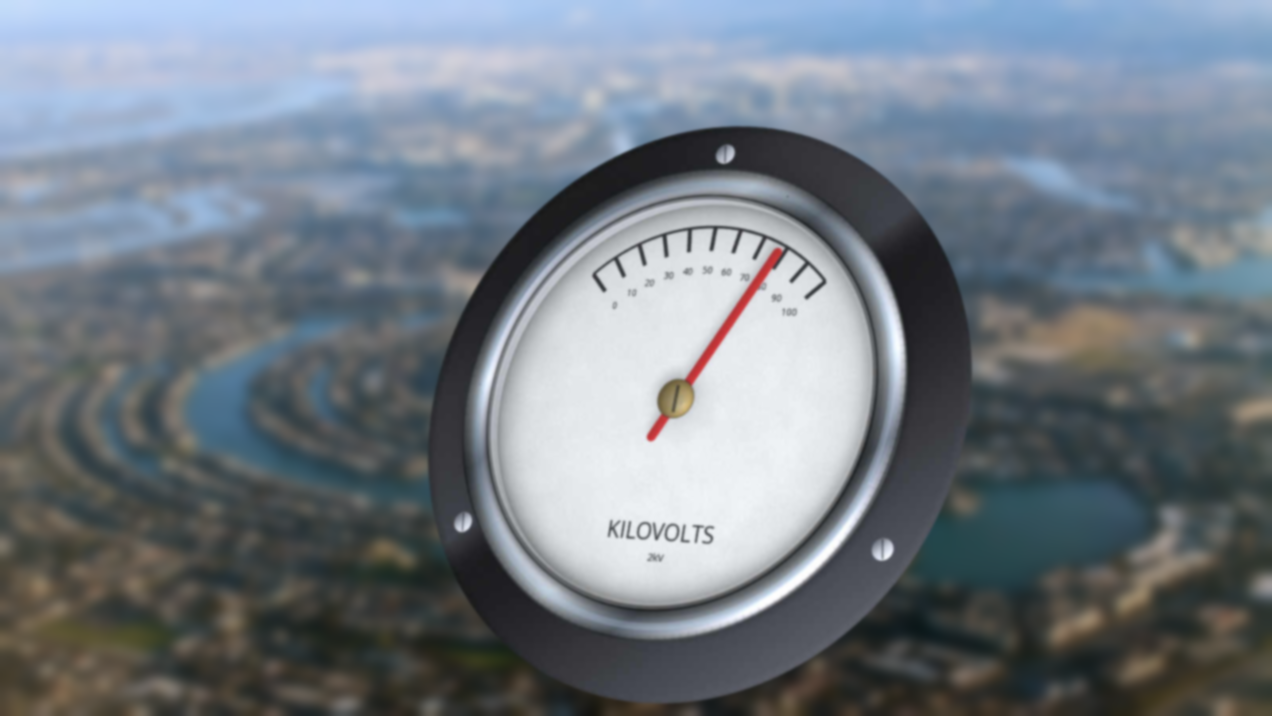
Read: 80 (kV)
